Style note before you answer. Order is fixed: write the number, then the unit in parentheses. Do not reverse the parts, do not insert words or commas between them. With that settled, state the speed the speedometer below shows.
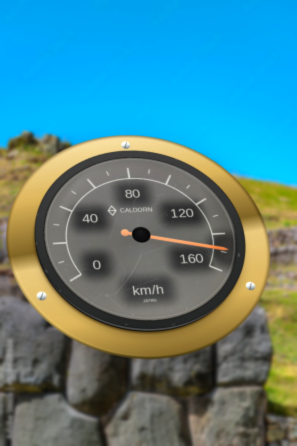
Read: 150 (km/h)
